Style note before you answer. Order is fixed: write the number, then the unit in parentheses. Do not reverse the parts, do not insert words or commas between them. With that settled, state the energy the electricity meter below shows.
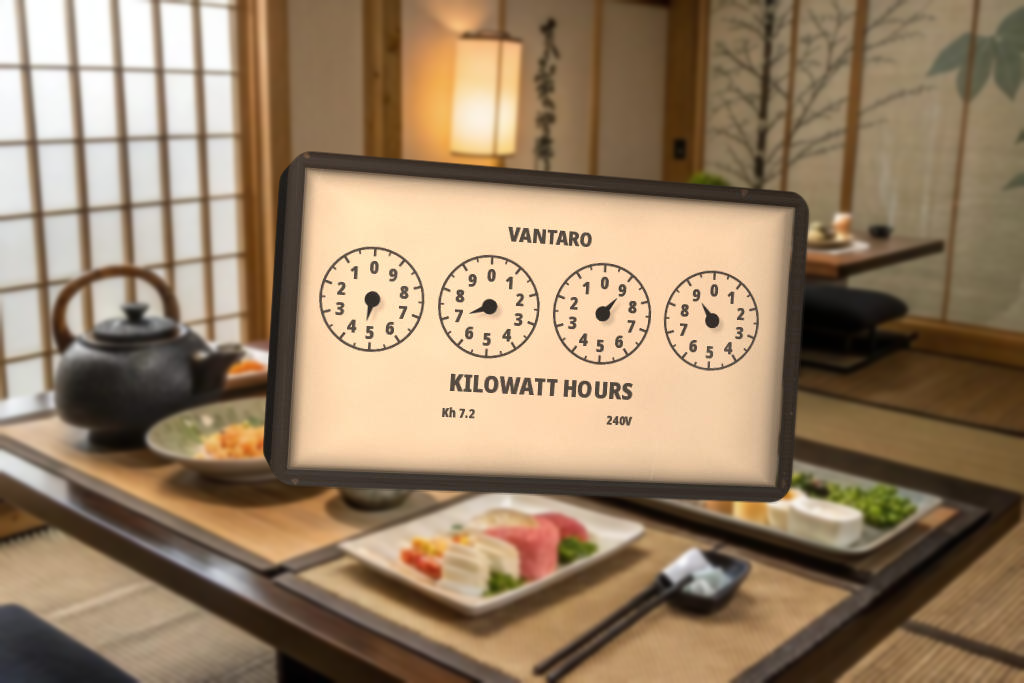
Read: 4689 (kWh)
